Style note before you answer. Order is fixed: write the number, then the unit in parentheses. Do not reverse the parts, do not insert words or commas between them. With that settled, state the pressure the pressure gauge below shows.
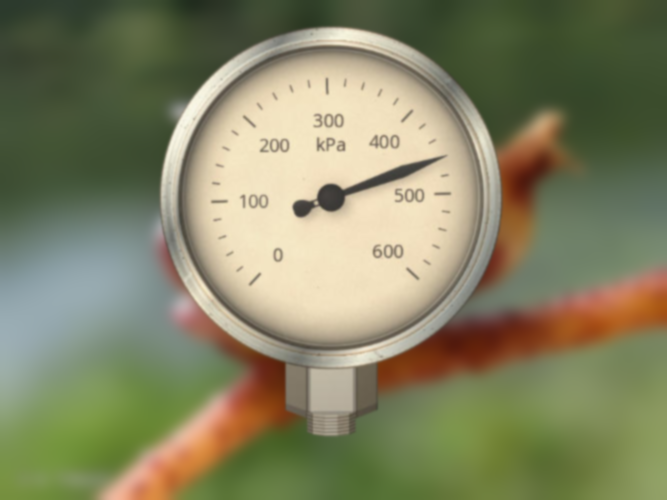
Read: 460 (kPa)
